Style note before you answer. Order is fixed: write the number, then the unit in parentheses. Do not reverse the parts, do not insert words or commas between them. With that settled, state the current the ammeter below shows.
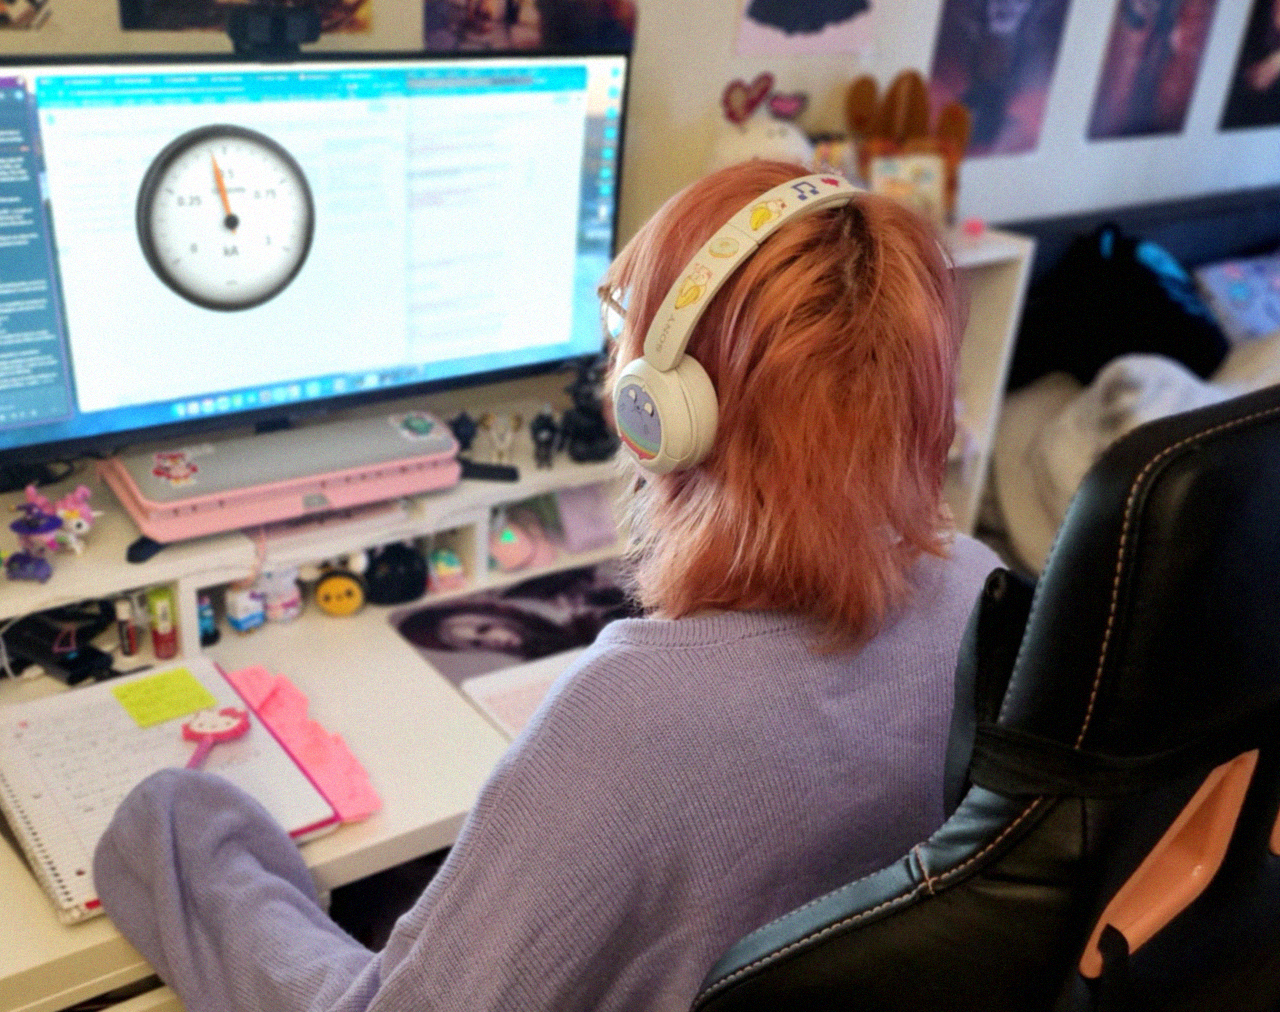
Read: 0.45 (kA)
